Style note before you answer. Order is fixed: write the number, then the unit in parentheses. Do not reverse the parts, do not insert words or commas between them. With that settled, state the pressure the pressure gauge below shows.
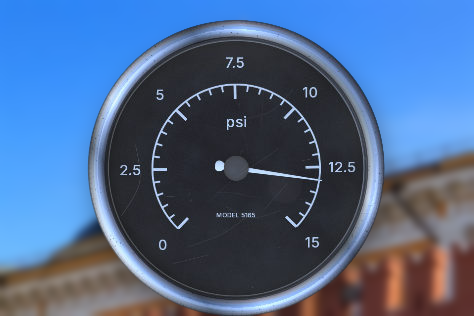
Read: 13 (psi)
